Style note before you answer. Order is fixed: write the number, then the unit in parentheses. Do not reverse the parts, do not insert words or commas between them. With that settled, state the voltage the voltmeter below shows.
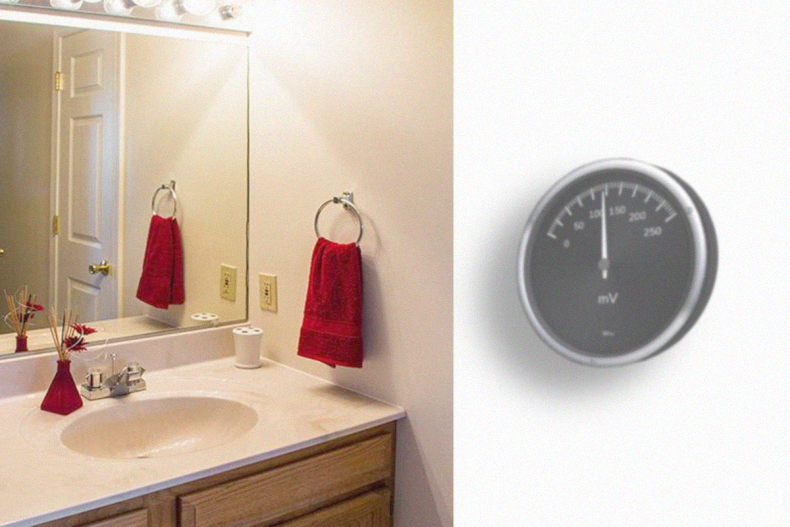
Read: 125 (mV)
